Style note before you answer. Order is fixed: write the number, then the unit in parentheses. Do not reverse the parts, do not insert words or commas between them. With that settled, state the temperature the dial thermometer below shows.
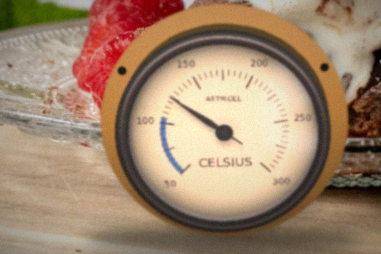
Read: 125 (°C)
